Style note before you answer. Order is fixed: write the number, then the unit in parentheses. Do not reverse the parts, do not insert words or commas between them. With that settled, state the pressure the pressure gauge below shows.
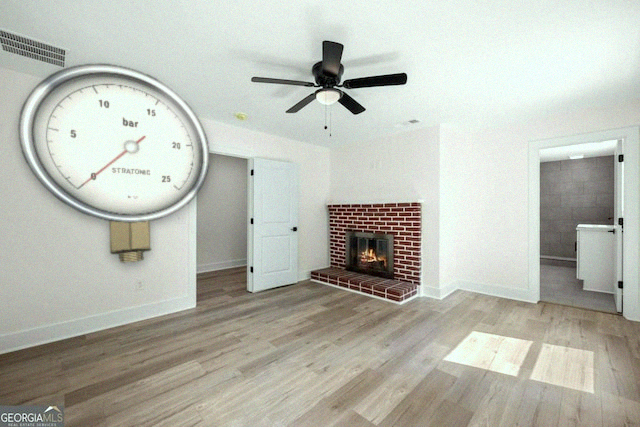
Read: 0 (bar)
